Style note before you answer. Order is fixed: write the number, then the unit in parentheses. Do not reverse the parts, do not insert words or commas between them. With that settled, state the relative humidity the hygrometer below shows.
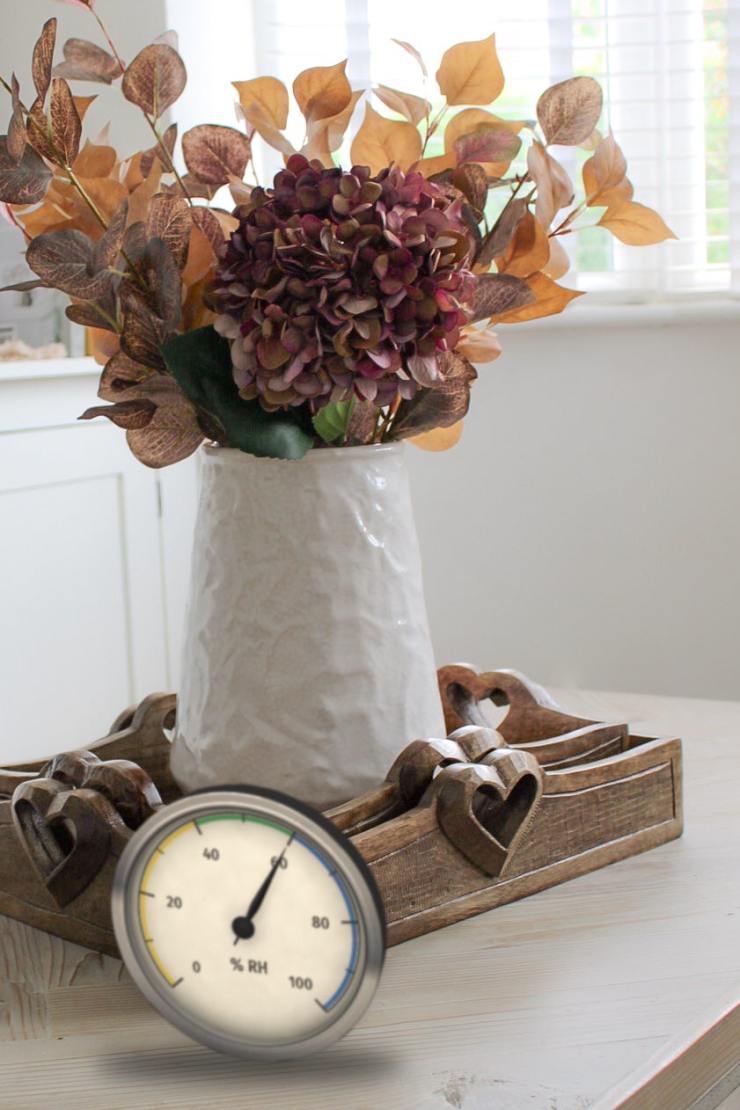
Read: 60 (%)
